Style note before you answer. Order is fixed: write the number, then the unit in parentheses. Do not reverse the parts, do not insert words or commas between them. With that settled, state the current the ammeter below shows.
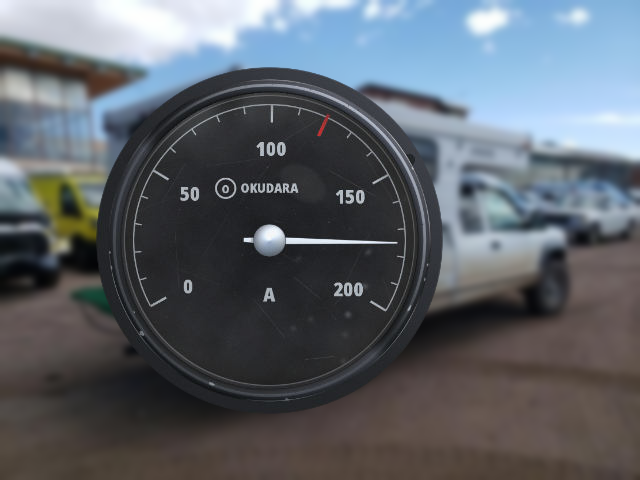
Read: 175 (A)
